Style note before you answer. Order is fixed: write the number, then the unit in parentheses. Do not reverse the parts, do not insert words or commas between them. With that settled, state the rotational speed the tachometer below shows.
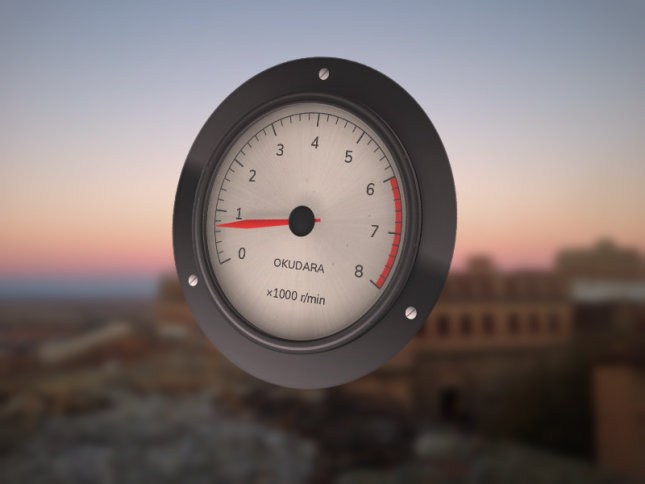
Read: 700 (rpm)
